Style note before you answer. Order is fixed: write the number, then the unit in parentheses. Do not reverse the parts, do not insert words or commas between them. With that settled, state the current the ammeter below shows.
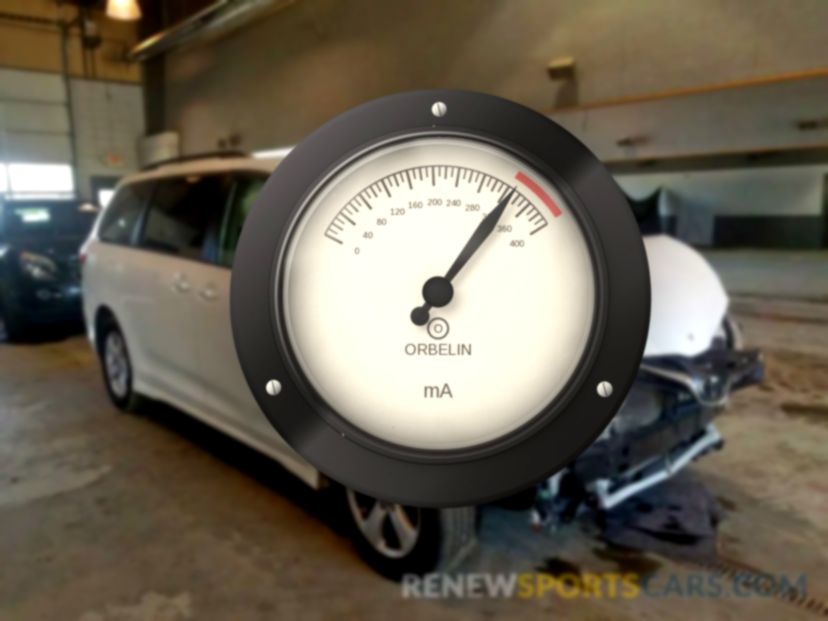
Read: 330 (mA)
